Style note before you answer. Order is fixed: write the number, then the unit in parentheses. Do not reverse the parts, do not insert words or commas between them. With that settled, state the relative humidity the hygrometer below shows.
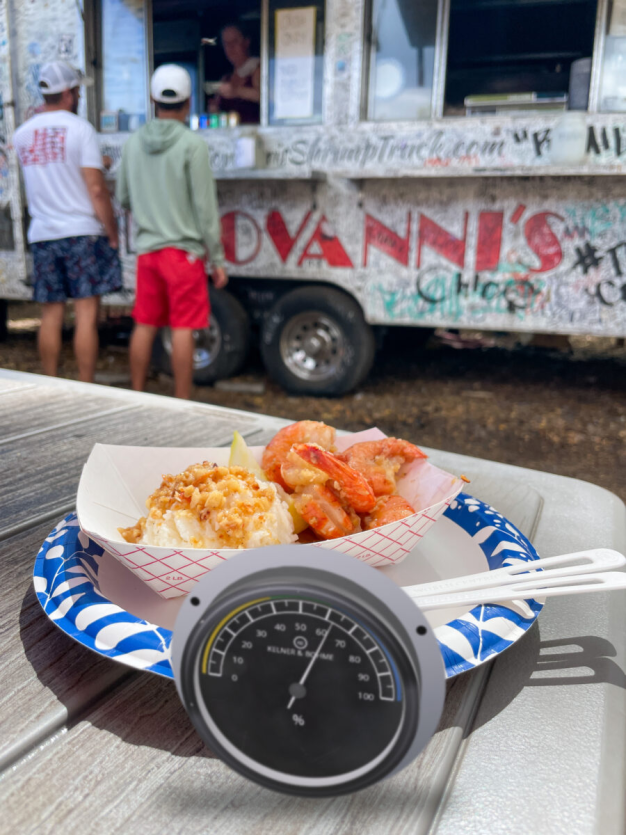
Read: 62.5 (%)
